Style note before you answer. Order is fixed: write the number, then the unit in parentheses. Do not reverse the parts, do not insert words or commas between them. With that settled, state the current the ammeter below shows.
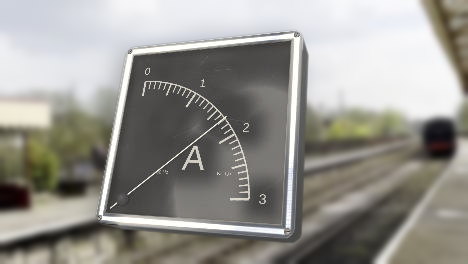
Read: 1.7 (A)
